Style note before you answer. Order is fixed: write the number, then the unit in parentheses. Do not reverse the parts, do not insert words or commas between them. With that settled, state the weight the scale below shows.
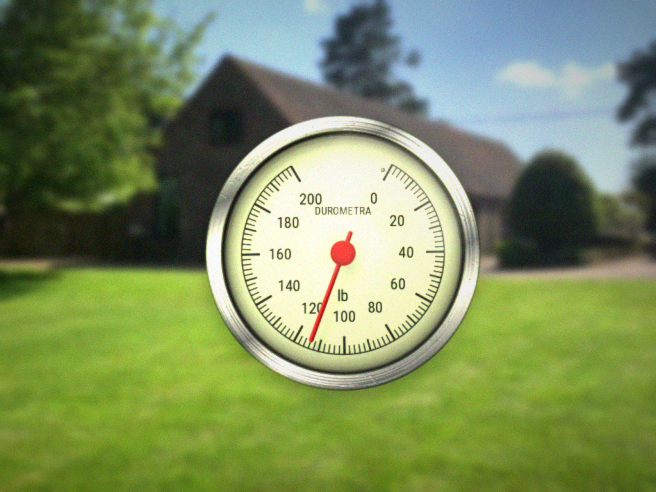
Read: 114 (lb)
